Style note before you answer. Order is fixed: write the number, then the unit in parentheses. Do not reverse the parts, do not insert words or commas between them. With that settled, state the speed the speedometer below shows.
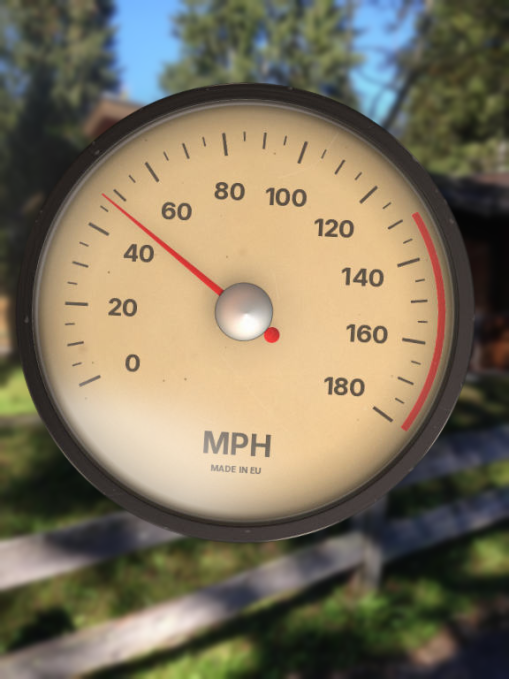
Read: 47.5 (mph)
